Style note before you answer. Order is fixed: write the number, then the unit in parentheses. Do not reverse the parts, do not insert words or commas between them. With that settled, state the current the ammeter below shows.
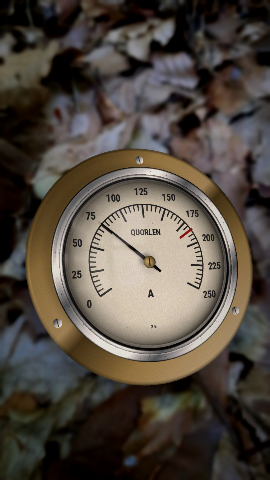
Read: 75 (A)
